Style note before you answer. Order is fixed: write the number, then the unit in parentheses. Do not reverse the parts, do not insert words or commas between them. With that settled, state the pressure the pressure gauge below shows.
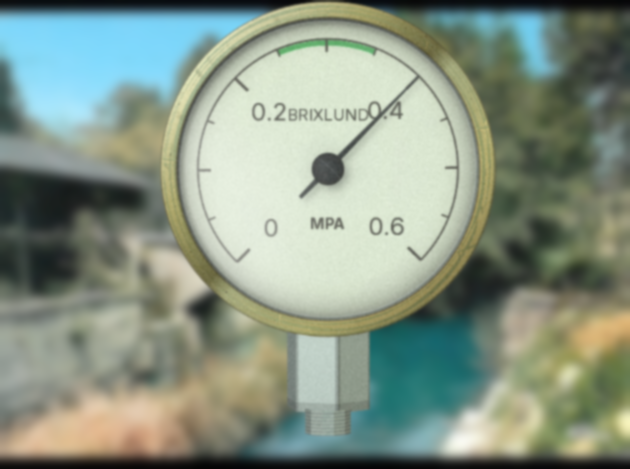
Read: 0.4 (MPa)
